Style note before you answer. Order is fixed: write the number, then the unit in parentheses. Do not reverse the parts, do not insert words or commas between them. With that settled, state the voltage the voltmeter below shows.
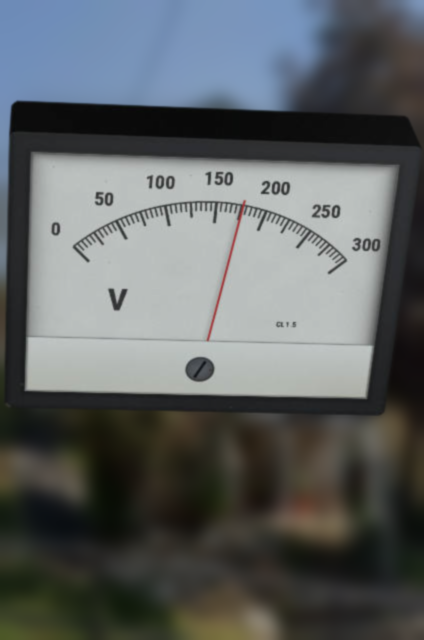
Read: 175 (V)
